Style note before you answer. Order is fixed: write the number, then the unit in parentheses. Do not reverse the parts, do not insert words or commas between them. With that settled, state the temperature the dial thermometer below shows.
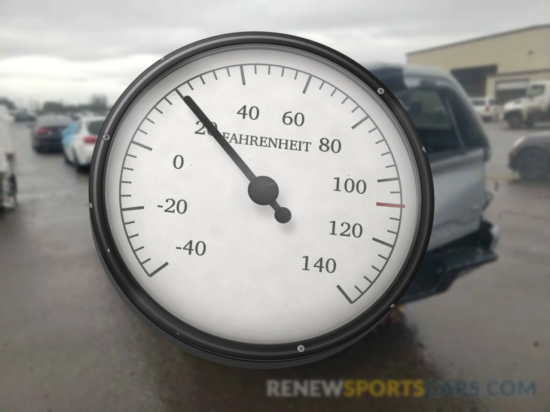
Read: 20 (°F)
